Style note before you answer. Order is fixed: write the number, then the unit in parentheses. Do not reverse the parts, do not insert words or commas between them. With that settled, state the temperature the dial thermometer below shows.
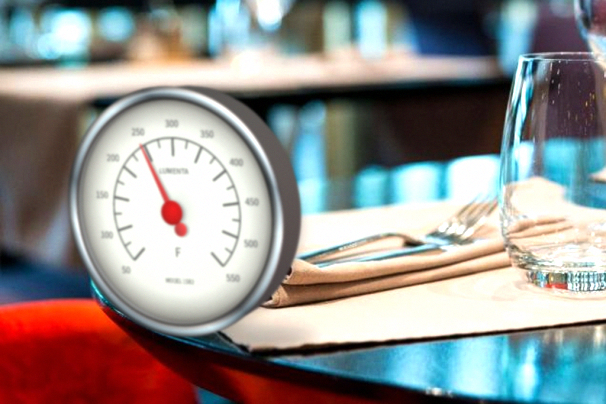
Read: 250 (°F)
